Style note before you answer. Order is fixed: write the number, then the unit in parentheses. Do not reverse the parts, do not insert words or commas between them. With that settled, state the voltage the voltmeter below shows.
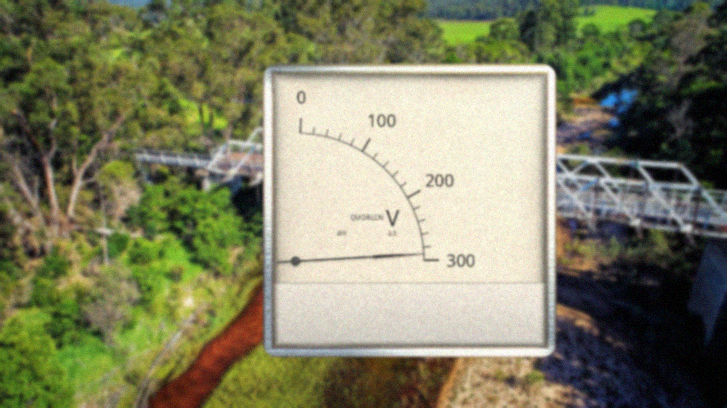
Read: 290 (V)
